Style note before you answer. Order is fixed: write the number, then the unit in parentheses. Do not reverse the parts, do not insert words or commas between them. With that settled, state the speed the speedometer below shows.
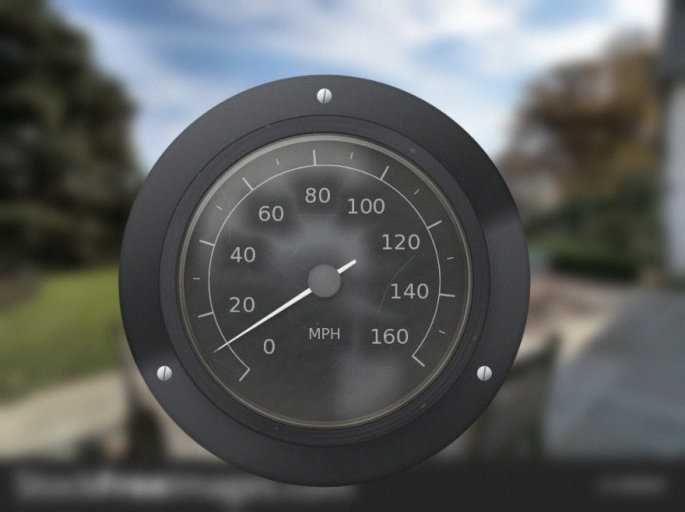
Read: 10 (mph)
